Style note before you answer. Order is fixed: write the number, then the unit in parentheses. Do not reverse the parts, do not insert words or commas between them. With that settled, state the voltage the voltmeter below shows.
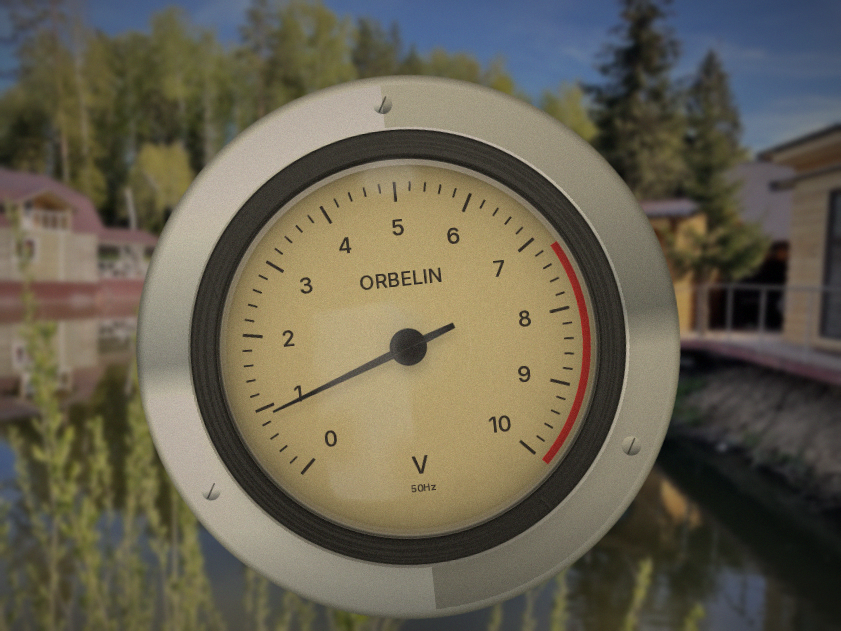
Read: 0.9 (V)
